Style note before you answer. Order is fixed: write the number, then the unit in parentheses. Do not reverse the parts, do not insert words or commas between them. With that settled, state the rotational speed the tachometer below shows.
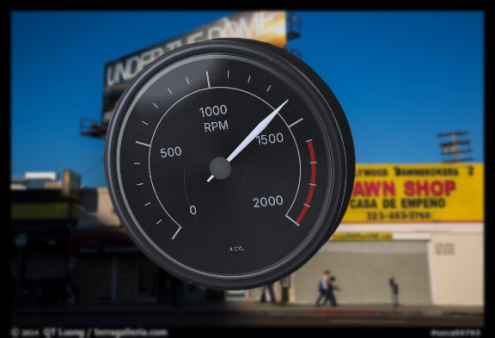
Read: 1400 (rpm)
